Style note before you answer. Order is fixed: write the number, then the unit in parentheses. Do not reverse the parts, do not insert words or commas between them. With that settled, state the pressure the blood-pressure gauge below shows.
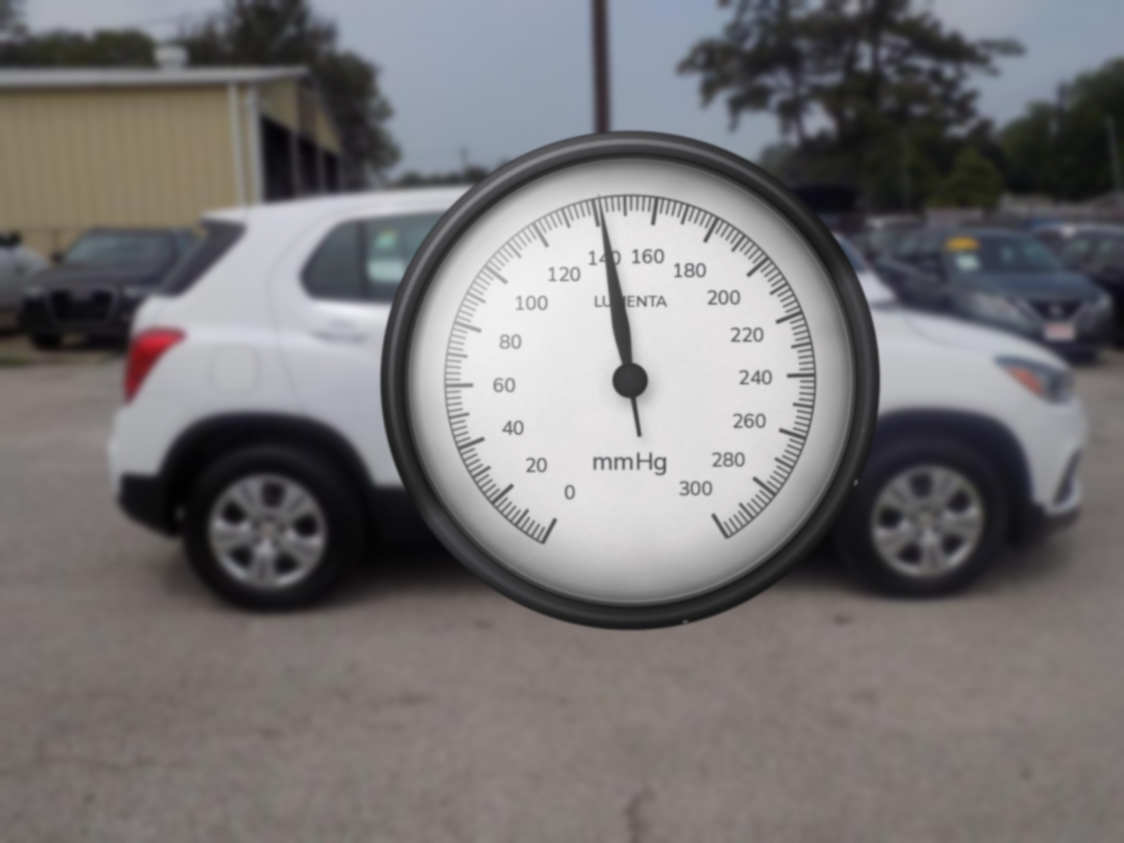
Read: 142 (mmHg)
